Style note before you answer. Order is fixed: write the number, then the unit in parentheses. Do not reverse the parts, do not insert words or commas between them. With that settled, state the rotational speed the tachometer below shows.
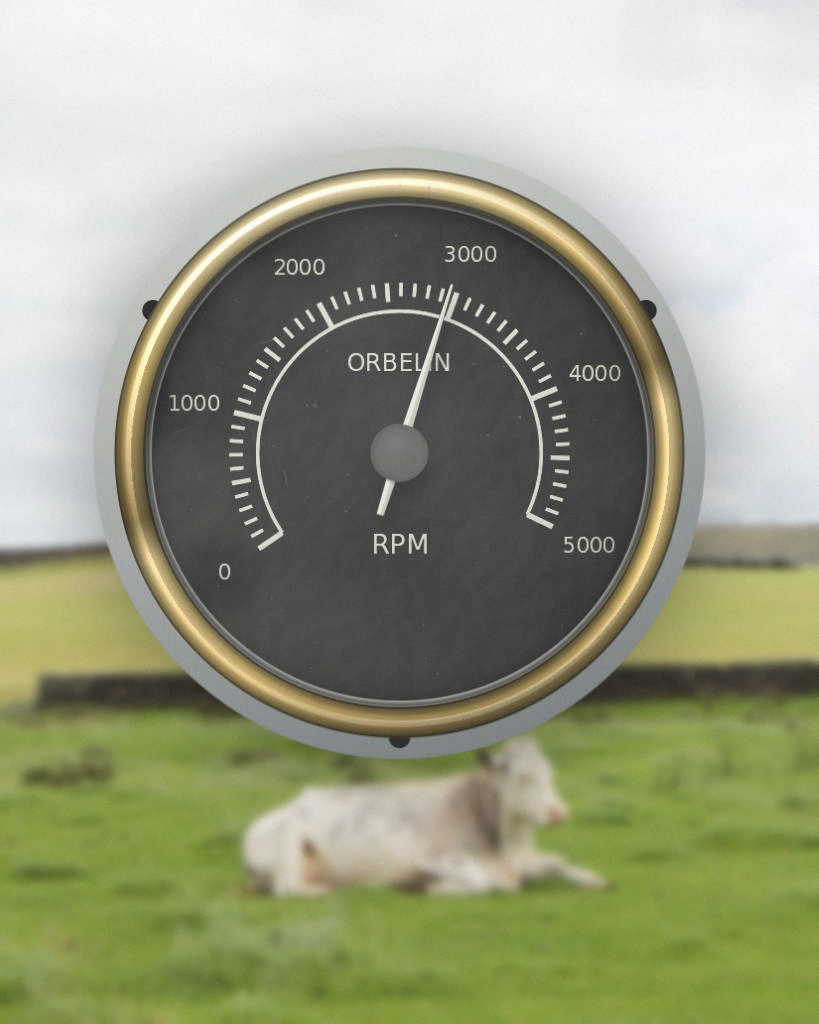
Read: 2950 (rpm)
